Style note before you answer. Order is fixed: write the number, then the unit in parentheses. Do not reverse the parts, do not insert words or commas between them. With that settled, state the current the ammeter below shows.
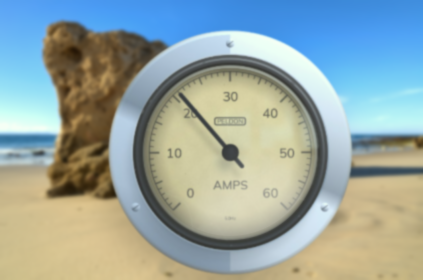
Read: 21 (A)
